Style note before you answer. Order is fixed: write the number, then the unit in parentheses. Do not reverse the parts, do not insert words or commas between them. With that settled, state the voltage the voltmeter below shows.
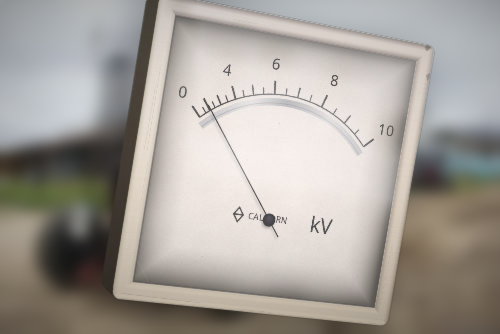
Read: 2 (kV)
